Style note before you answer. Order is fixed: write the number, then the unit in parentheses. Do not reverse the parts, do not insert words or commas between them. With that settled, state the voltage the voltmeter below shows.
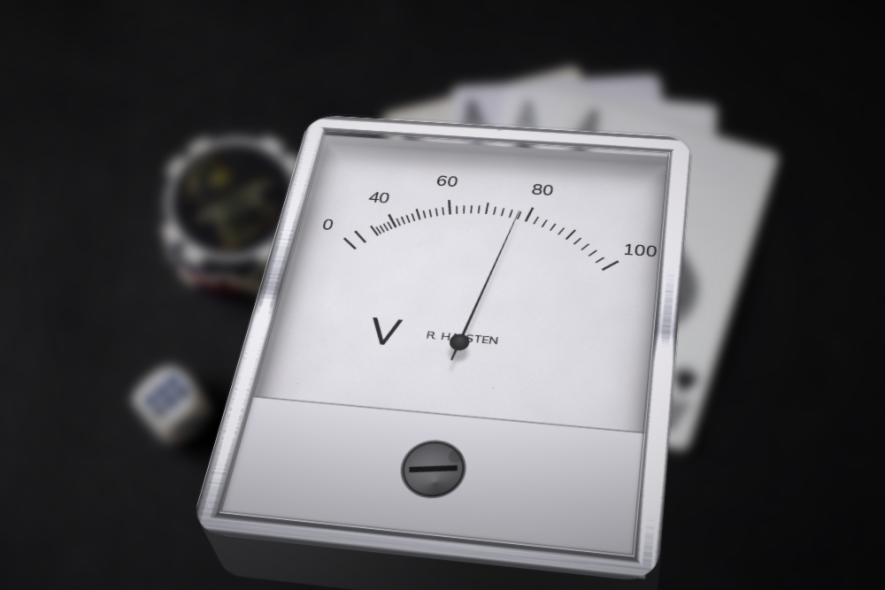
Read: 78 (V)
